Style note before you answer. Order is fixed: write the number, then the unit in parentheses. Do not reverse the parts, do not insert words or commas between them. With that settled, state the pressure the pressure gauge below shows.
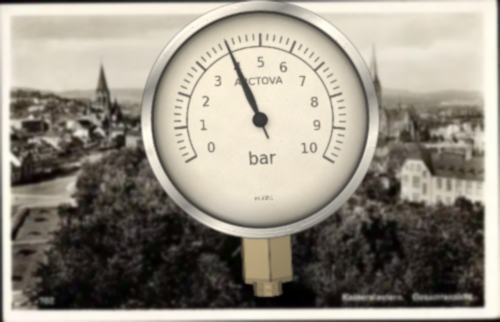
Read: 4 (bar)
